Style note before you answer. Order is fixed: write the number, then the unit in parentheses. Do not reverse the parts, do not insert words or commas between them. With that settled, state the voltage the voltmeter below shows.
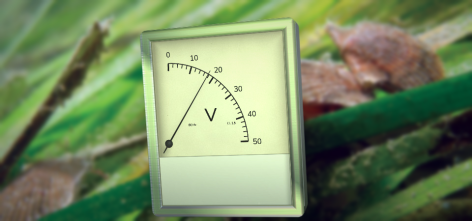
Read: 18 (V)
